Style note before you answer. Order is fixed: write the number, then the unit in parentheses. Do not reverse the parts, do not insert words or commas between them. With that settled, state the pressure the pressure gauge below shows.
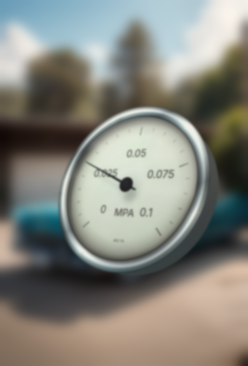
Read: 0.025 (MPa)
